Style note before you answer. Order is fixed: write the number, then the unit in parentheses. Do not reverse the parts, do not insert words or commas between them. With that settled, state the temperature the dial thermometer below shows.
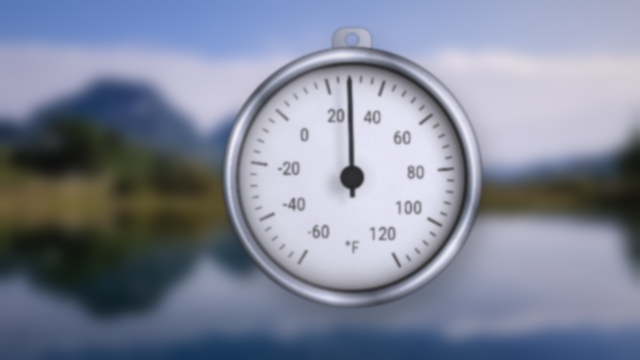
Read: 28 (°F)
